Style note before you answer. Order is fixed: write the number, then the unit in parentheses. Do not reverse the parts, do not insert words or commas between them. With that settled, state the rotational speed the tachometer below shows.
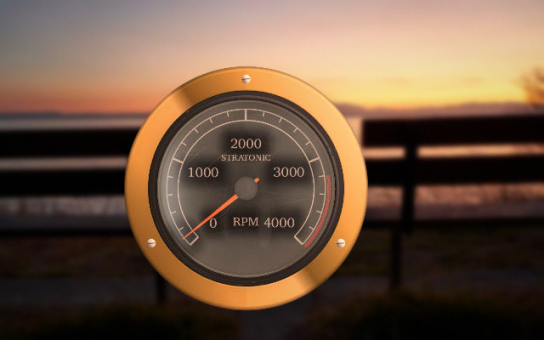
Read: 100 (rpm)
